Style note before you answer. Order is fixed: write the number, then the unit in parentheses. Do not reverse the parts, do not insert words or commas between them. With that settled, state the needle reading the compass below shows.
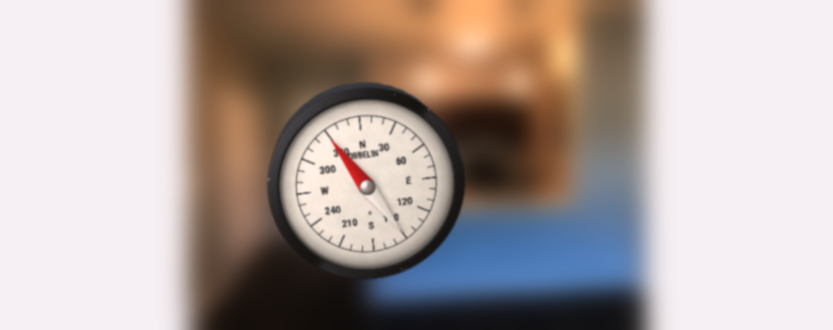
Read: 330 (°)
